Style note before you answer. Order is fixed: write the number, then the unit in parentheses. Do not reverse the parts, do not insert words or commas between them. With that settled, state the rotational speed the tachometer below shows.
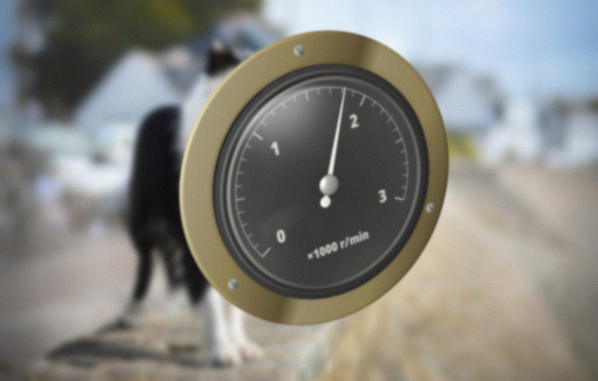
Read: 1800 (rpm)
